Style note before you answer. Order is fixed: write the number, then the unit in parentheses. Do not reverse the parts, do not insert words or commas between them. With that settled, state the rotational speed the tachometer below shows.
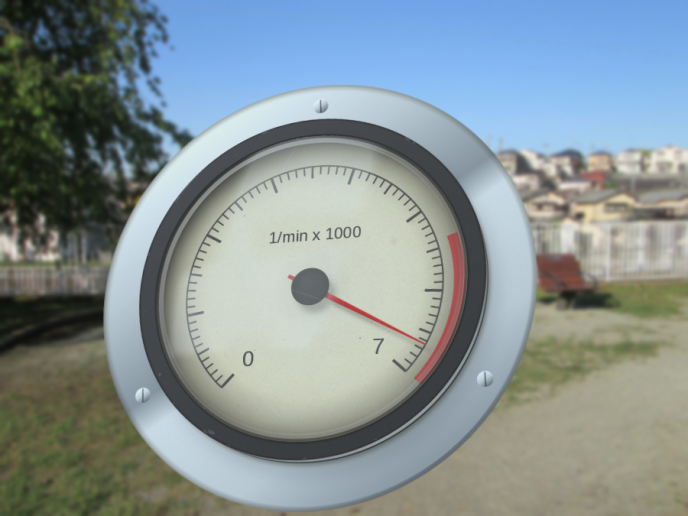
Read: 6650 (rpm)
